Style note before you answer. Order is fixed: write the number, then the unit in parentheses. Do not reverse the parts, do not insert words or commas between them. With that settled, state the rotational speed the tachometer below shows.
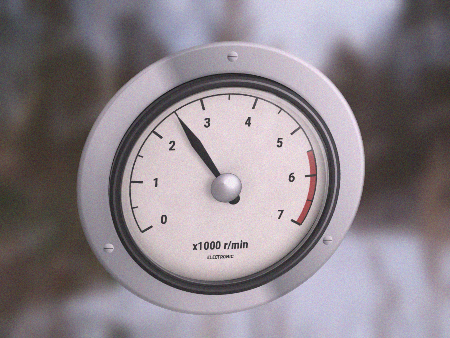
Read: 2500 (rpm)
